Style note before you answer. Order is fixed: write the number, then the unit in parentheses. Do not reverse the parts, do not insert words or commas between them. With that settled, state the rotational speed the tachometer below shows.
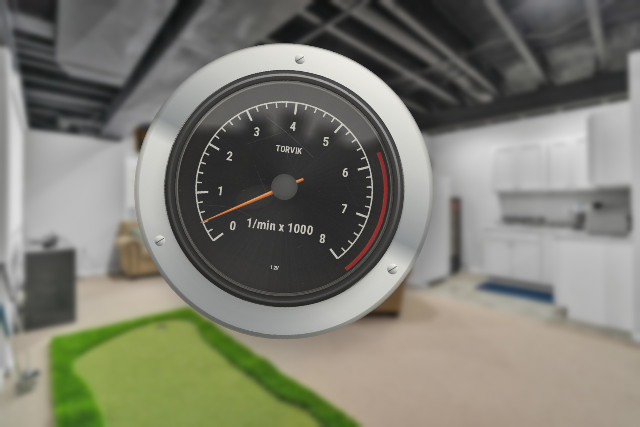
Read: 400 (rpm)
